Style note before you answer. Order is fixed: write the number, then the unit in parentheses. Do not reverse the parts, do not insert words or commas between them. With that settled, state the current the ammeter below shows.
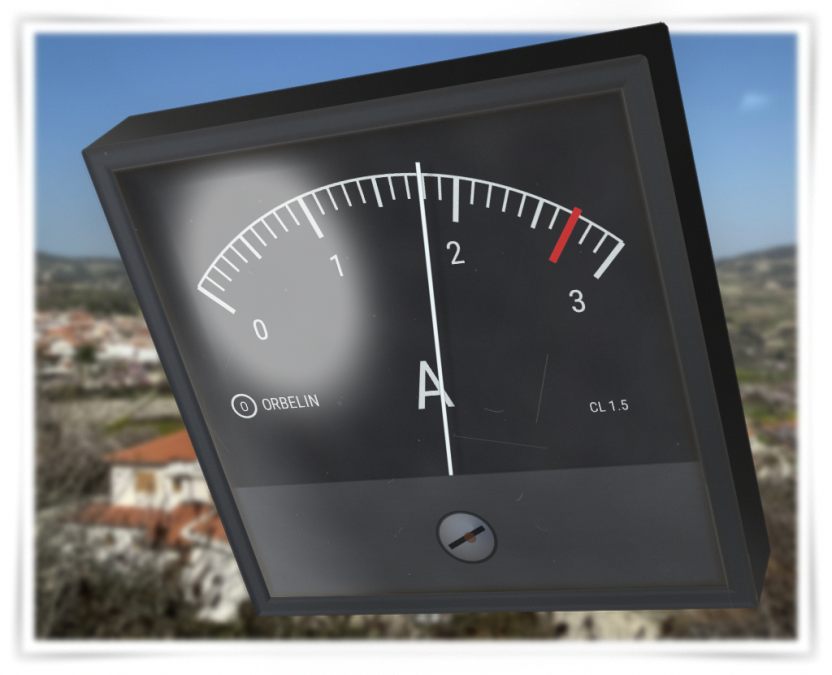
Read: 1.8 (A)
